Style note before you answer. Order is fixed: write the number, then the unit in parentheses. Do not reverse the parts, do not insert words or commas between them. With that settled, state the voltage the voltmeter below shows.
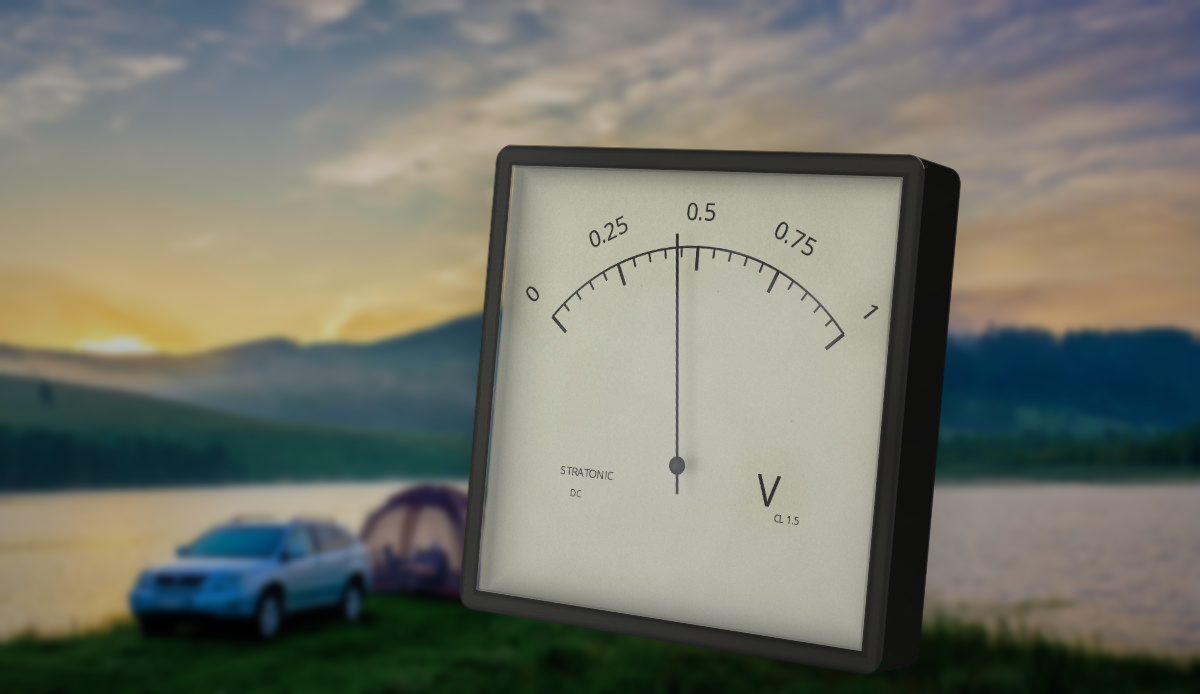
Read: 0.45 (V)
